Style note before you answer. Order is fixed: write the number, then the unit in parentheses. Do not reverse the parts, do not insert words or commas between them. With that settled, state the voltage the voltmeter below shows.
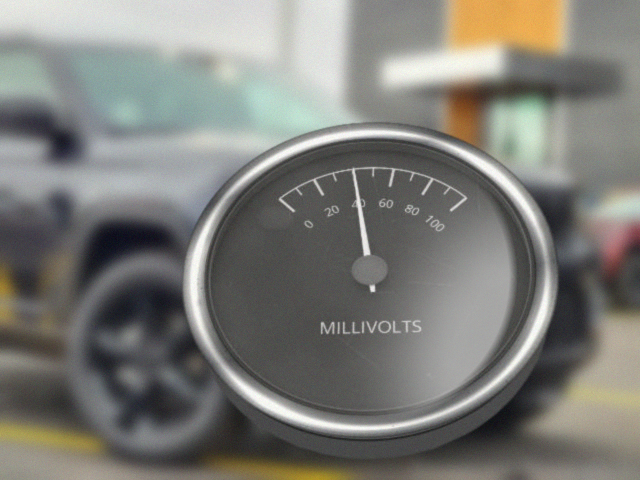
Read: 40 (mV)
